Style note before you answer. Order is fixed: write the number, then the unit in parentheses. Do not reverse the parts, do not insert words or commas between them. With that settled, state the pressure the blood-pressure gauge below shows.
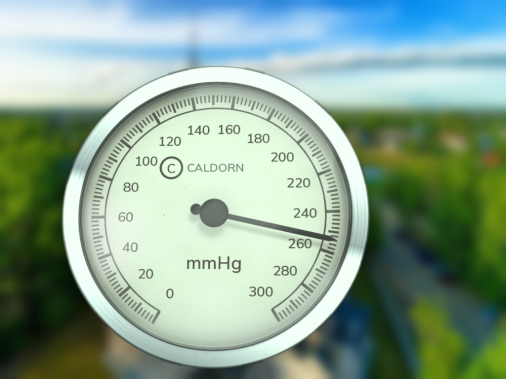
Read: 254 (mmHg)
